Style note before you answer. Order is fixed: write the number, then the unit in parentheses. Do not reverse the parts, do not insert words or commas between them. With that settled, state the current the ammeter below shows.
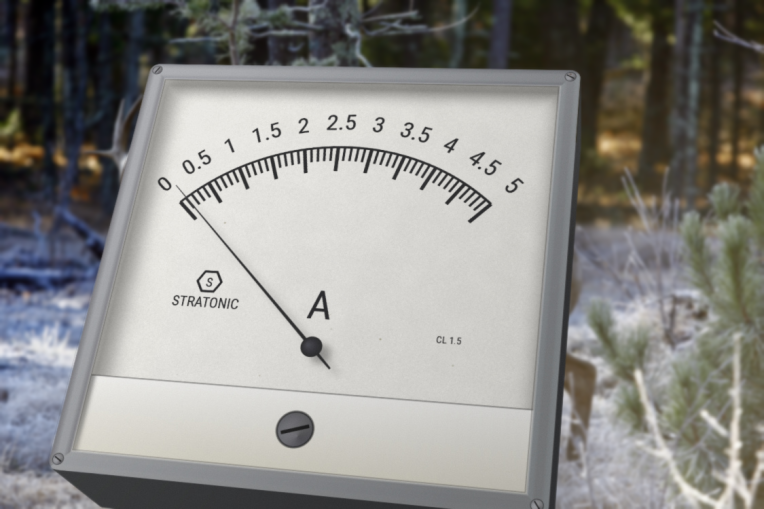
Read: 0.1 (A)
